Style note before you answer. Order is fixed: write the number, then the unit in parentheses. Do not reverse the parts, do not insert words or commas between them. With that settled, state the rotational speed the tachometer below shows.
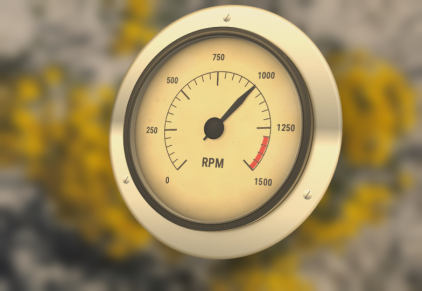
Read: 1000 (rpm)
